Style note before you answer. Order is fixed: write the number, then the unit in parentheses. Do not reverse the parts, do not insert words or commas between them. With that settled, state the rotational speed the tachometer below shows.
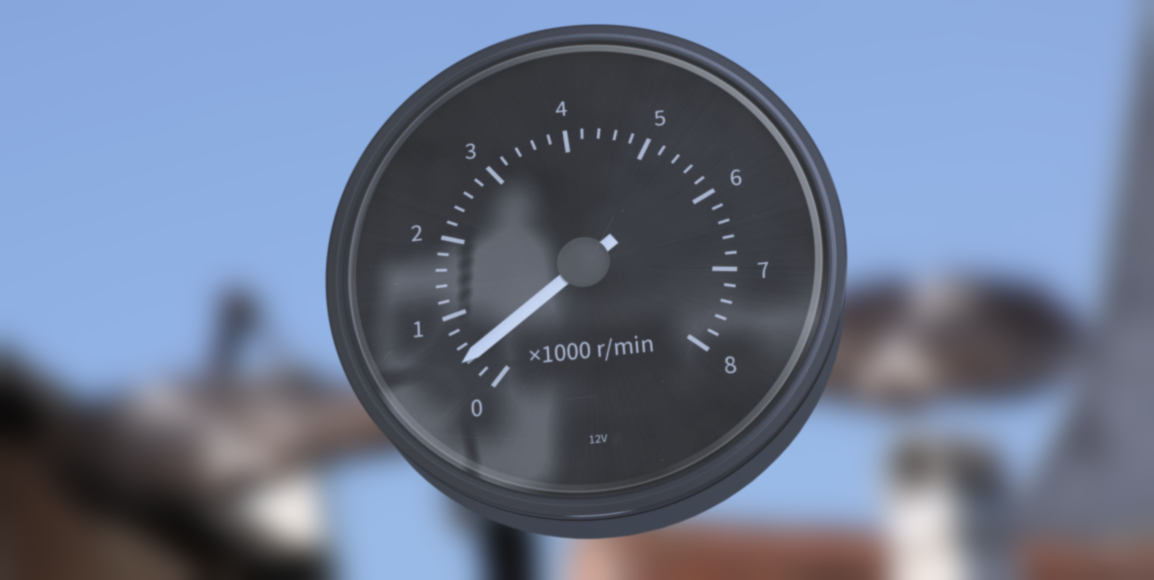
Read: 400 (rpm)
